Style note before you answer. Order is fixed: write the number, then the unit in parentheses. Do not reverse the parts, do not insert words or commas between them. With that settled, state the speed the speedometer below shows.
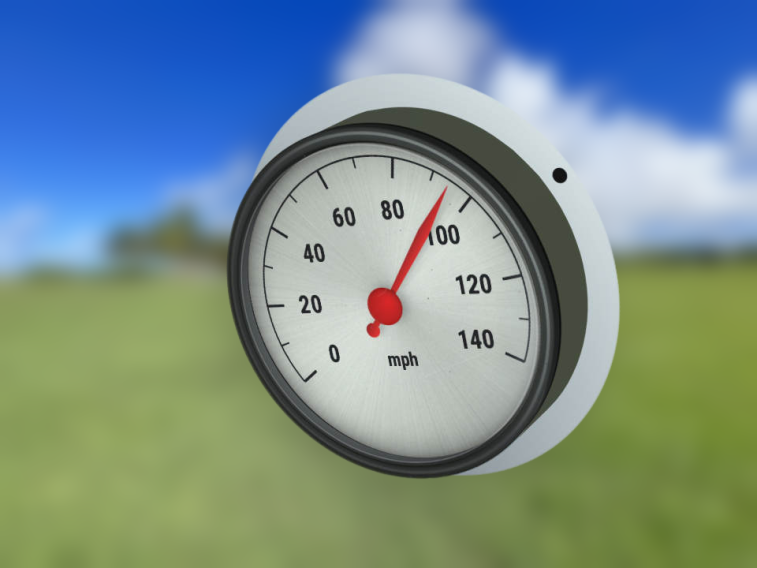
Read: 95 (mph)
